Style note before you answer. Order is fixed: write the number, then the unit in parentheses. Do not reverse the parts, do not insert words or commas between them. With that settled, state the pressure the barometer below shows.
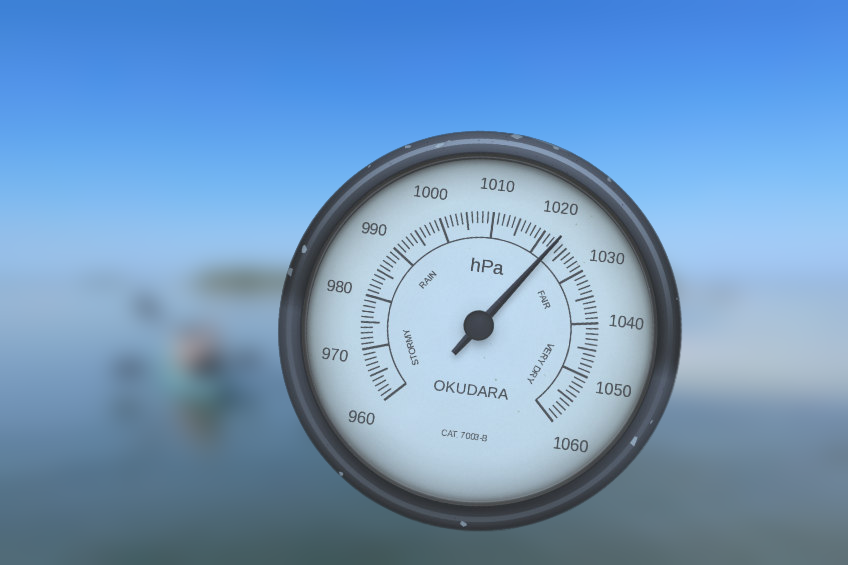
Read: 1023 (hPa)
